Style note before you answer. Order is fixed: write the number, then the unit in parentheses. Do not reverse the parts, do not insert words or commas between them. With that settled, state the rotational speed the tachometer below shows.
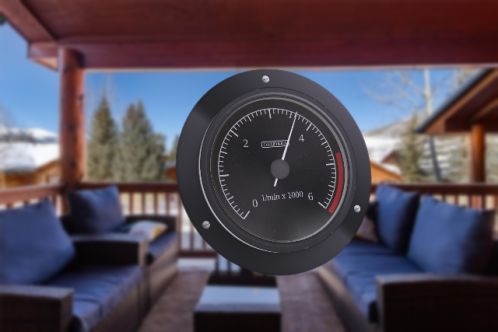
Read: 3600 (rpm)
